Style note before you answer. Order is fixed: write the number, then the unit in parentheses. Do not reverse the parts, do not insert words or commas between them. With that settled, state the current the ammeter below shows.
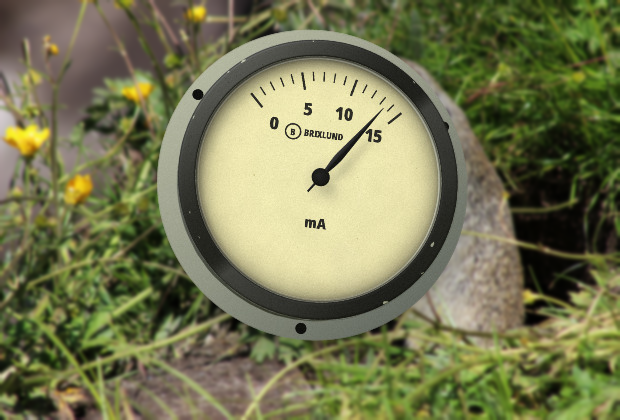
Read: 13.5 (mA)
